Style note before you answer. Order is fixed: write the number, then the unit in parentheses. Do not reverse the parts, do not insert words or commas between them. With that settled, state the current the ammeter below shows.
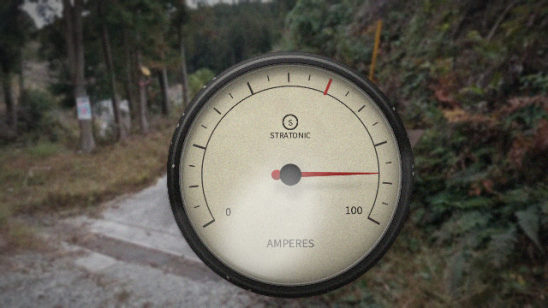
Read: 87.5 (A)
